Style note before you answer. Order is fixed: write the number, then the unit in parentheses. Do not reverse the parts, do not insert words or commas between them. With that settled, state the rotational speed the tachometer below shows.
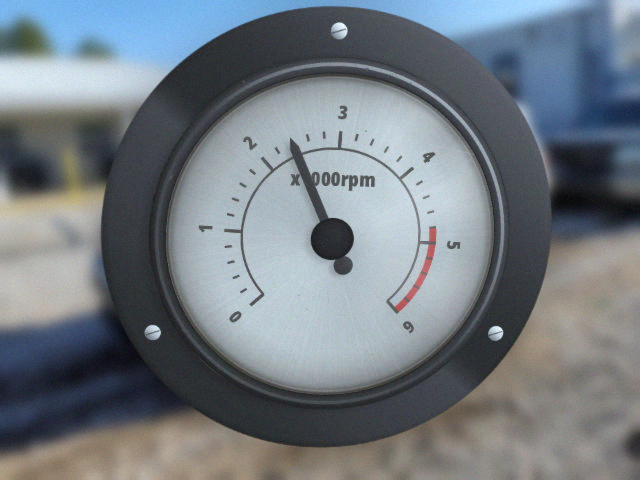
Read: 2400 (rpm)
